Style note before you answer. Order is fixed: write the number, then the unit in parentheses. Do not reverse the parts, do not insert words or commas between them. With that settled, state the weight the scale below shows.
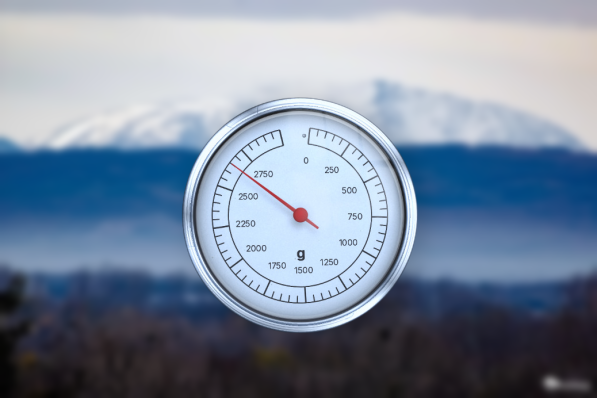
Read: 2650 (g)
